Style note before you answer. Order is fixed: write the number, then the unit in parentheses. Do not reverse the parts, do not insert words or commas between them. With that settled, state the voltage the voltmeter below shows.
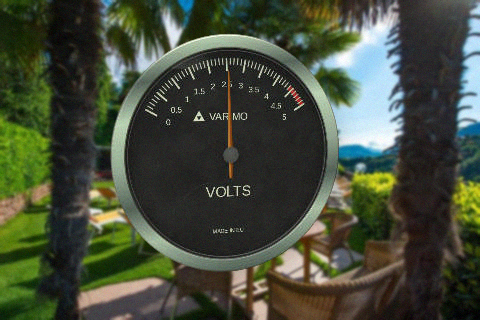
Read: 2.5 (V)
